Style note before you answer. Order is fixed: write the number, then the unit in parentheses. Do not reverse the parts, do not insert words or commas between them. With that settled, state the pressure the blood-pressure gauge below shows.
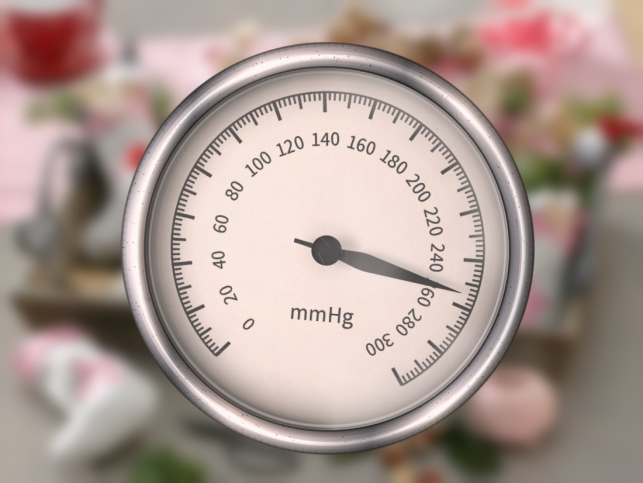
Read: 254 (mmHg)
